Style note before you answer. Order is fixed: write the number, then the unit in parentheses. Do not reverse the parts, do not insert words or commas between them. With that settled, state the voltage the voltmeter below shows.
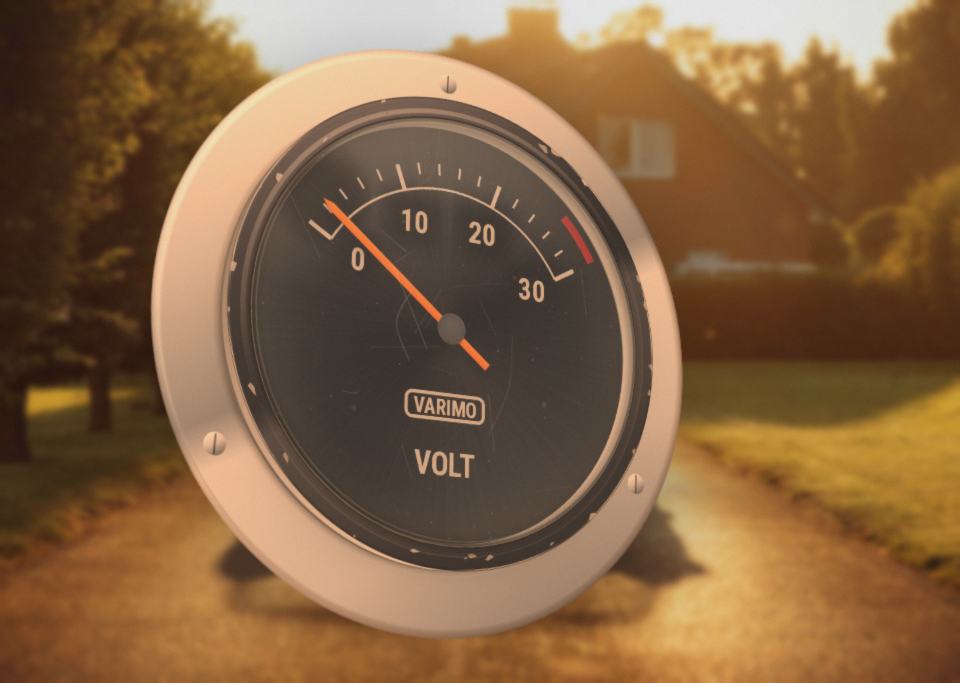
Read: 2 (V)
